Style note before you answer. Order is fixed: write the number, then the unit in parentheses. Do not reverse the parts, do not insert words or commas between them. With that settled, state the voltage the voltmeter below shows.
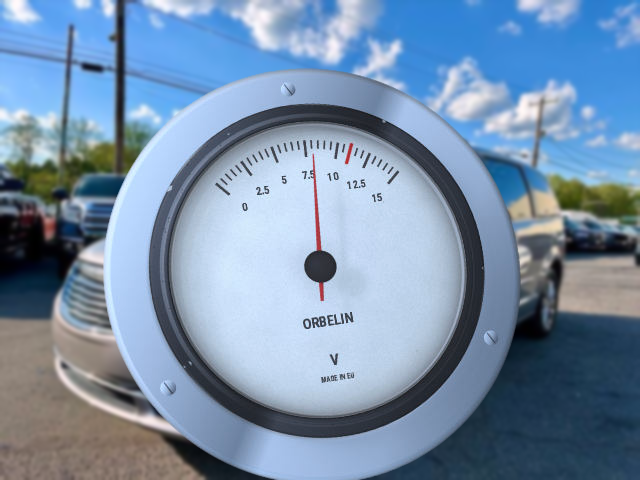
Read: 8 (V)
